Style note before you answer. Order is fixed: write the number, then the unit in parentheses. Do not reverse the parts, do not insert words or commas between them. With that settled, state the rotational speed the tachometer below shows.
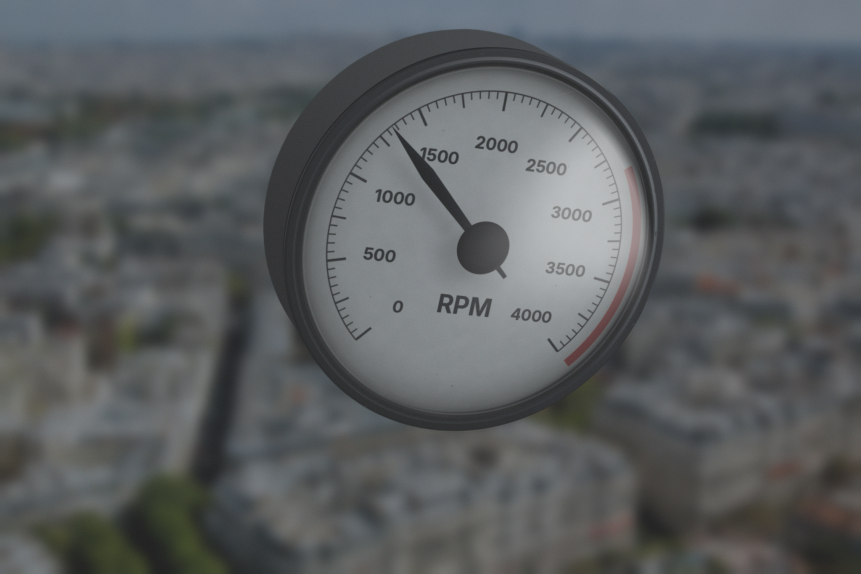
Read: 1325 (rpm)
